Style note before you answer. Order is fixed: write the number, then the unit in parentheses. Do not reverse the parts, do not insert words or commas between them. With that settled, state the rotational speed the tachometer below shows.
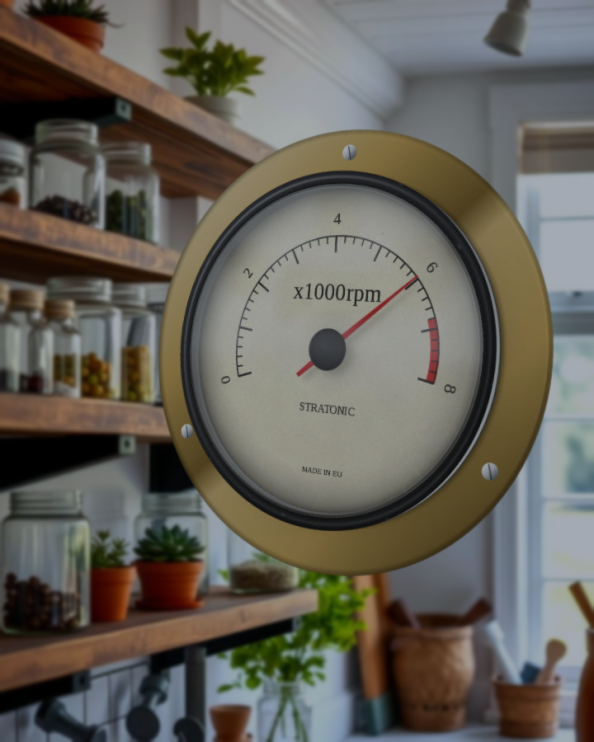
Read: 6000 (rpm)
